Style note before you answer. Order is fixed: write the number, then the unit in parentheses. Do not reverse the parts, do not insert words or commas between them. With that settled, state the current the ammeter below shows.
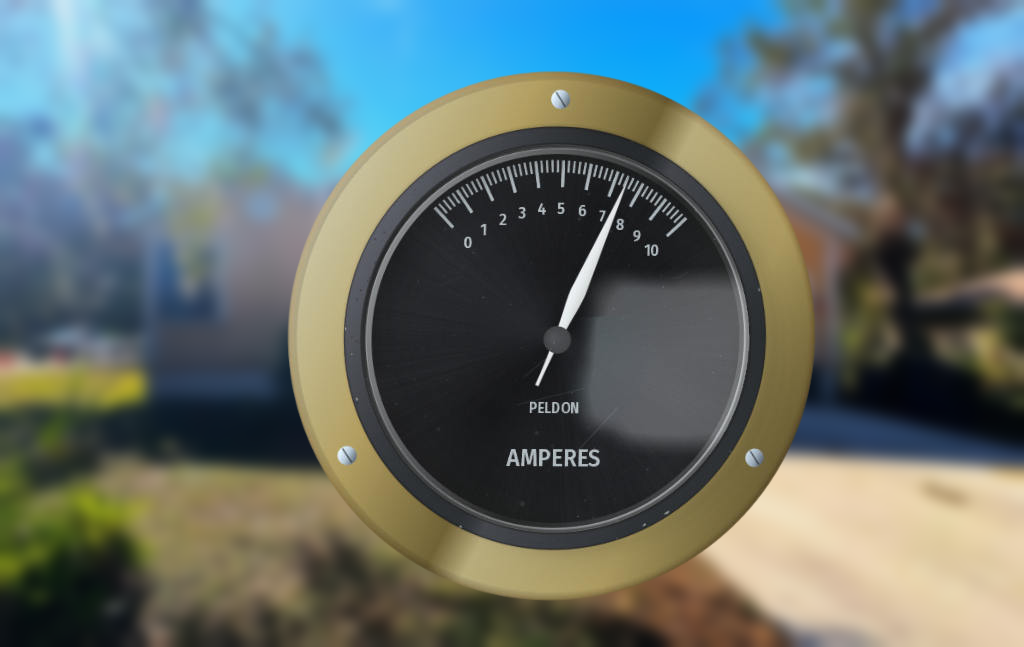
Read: 7.4 (A)
